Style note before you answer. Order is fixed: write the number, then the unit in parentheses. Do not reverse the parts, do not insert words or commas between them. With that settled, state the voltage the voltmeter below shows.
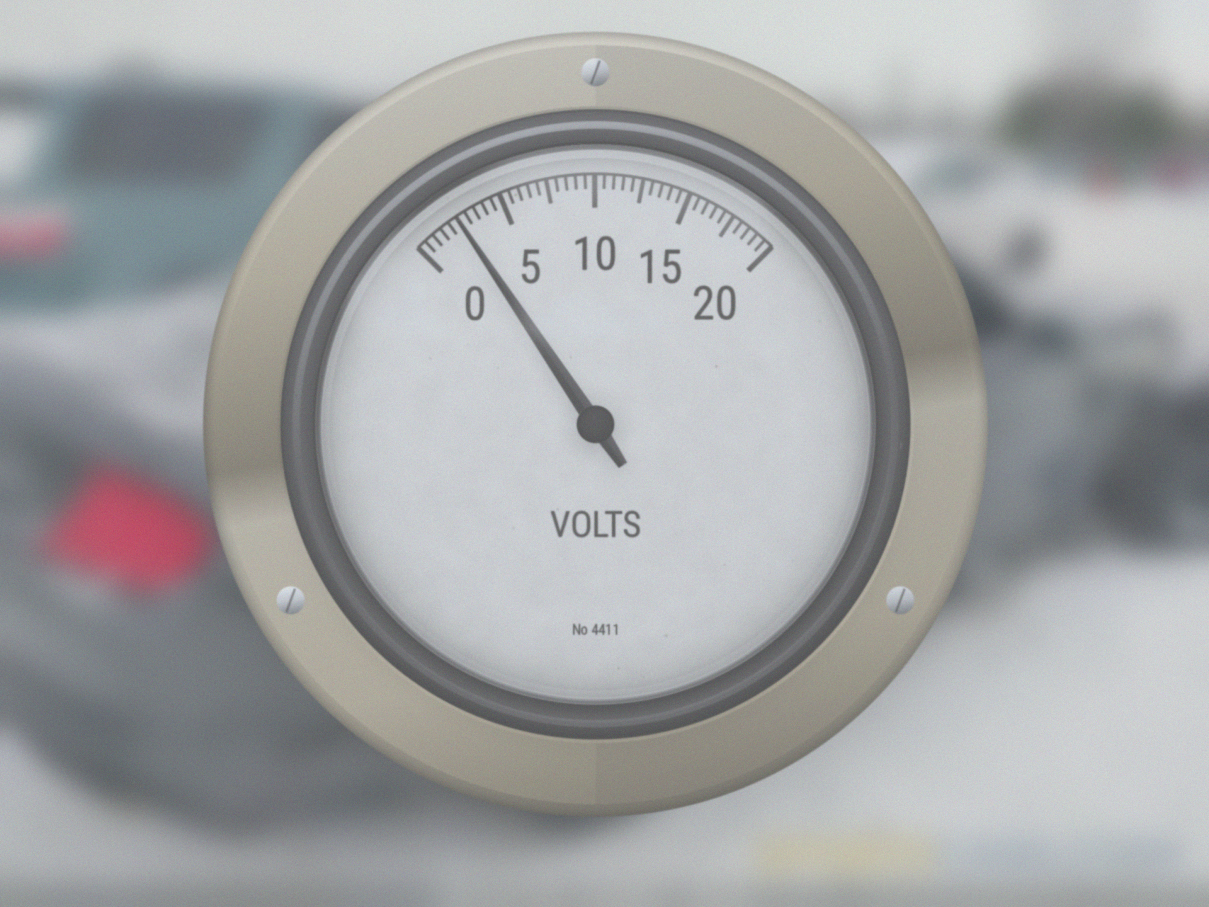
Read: 2.5 (V)
